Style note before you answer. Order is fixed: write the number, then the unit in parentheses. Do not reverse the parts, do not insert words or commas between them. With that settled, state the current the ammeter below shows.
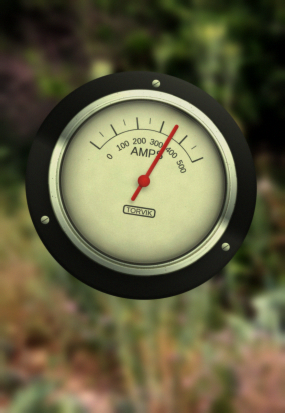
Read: 350 (A)
